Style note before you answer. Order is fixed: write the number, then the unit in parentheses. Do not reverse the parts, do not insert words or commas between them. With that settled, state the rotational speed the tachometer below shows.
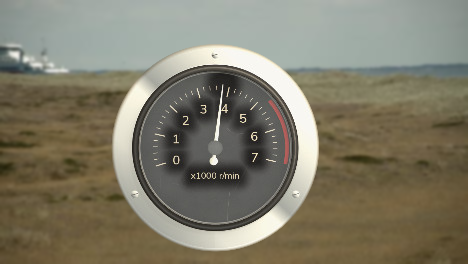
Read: 3800 (rpm)
